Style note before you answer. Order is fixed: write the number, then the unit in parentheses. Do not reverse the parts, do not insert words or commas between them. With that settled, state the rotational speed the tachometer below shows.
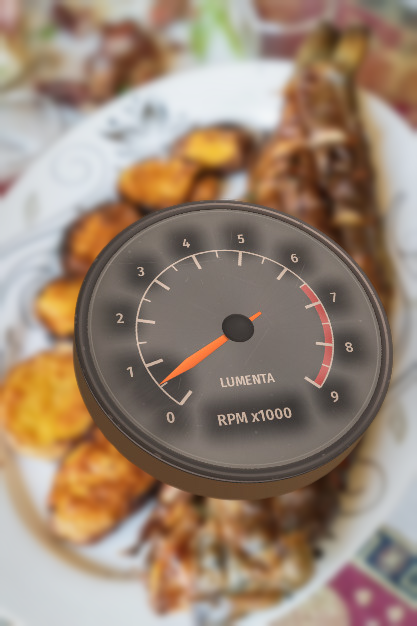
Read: 500 (rpm)
